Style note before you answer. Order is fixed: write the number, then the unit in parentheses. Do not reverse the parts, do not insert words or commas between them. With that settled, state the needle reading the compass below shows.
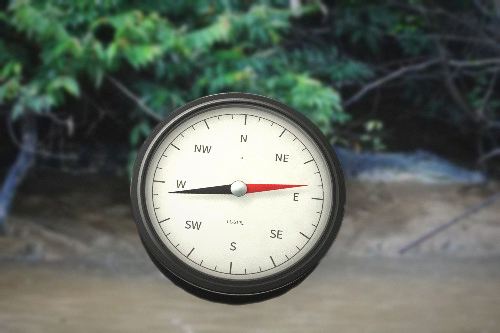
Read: 80 (°)
